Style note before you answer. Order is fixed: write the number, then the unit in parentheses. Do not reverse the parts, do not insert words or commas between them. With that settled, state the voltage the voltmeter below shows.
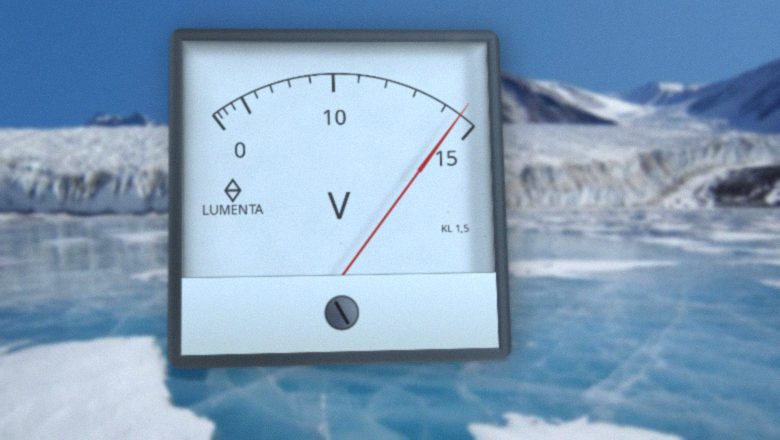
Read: 14.5 (V)
